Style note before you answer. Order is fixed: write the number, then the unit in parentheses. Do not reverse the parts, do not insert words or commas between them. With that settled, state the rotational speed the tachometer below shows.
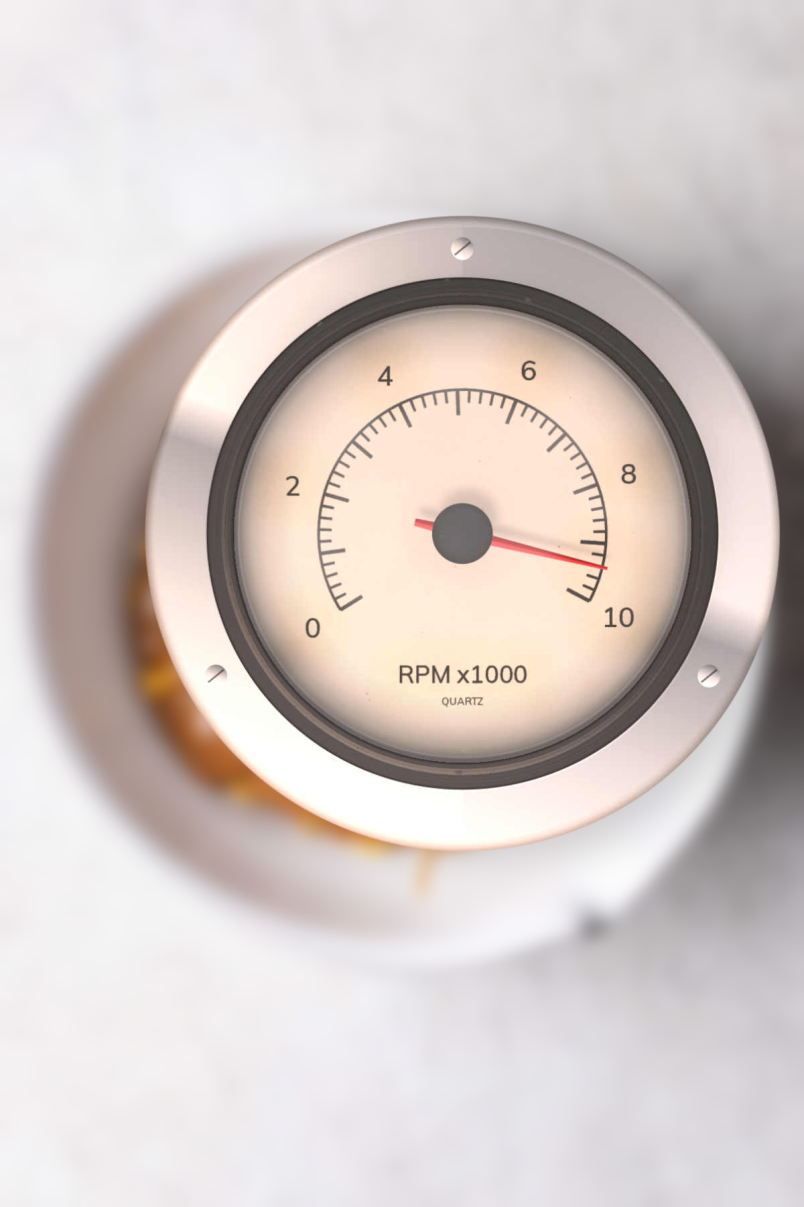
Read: 9400 (rpm)
